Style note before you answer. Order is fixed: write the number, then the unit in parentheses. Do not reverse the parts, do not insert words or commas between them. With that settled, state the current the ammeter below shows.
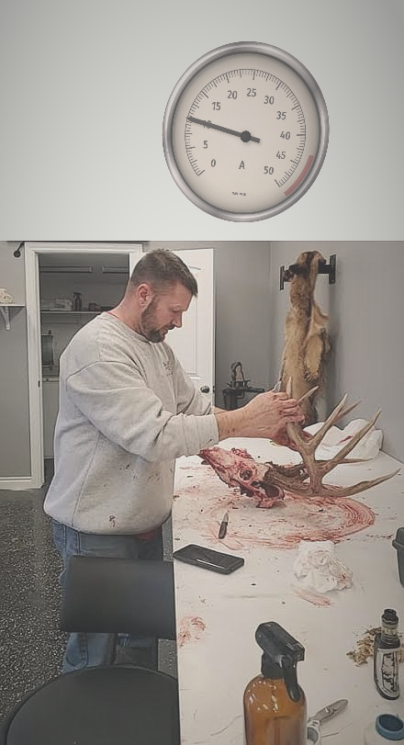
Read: 10 (A)
